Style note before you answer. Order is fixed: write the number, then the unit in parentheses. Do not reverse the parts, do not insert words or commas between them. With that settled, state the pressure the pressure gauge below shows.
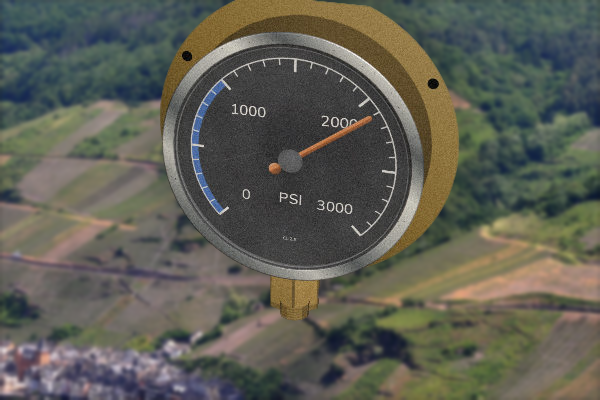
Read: 2100 (psi)
